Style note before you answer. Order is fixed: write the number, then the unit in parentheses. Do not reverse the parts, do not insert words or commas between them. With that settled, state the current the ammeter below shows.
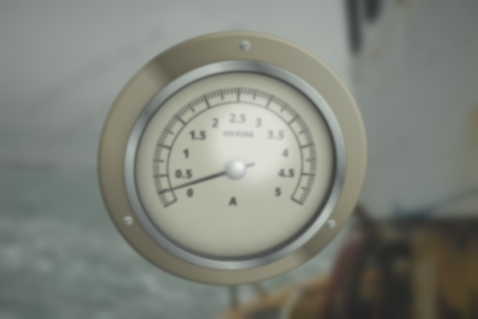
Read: 0.25 (A)
